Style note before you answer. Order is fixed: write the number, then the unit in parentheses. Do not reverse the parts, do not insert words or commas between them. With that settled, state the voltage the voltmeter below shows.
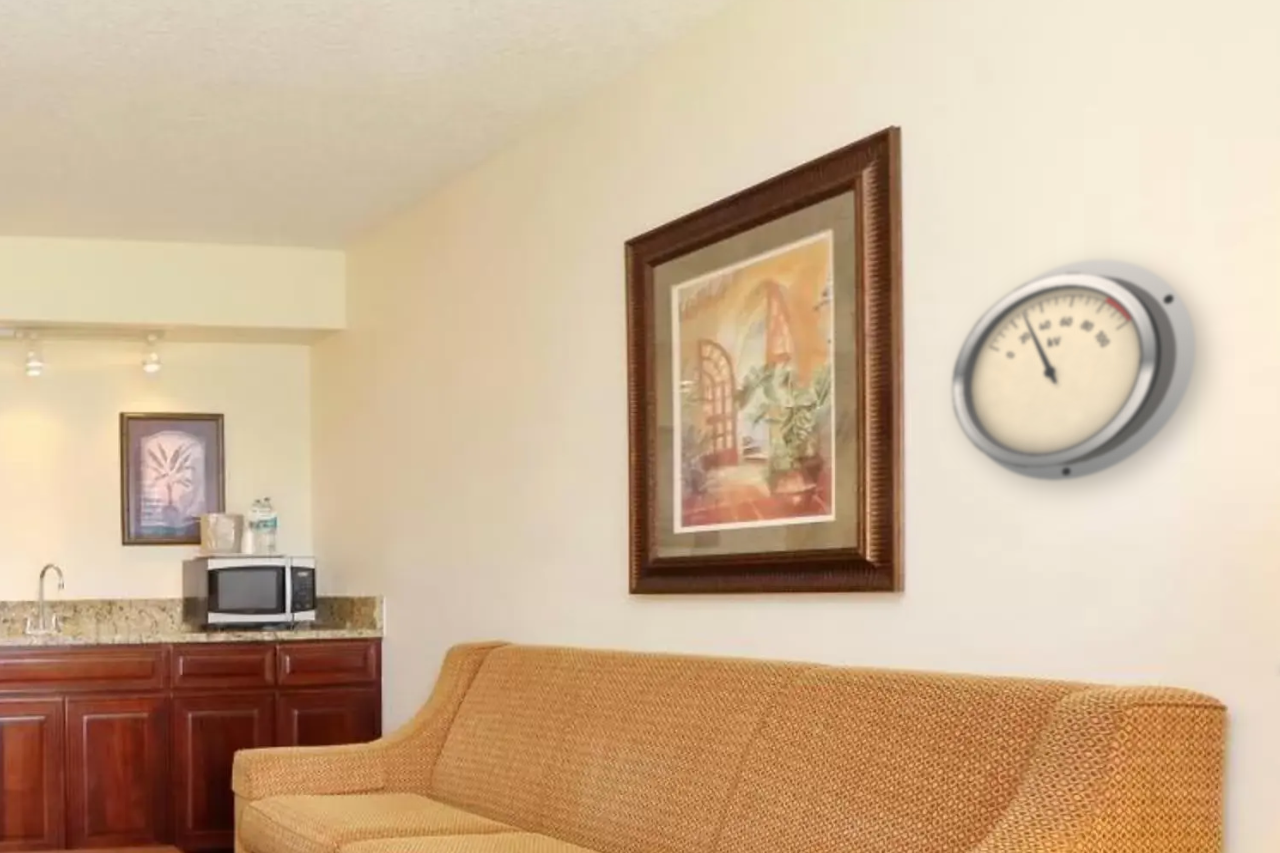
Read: 30 (kV)
